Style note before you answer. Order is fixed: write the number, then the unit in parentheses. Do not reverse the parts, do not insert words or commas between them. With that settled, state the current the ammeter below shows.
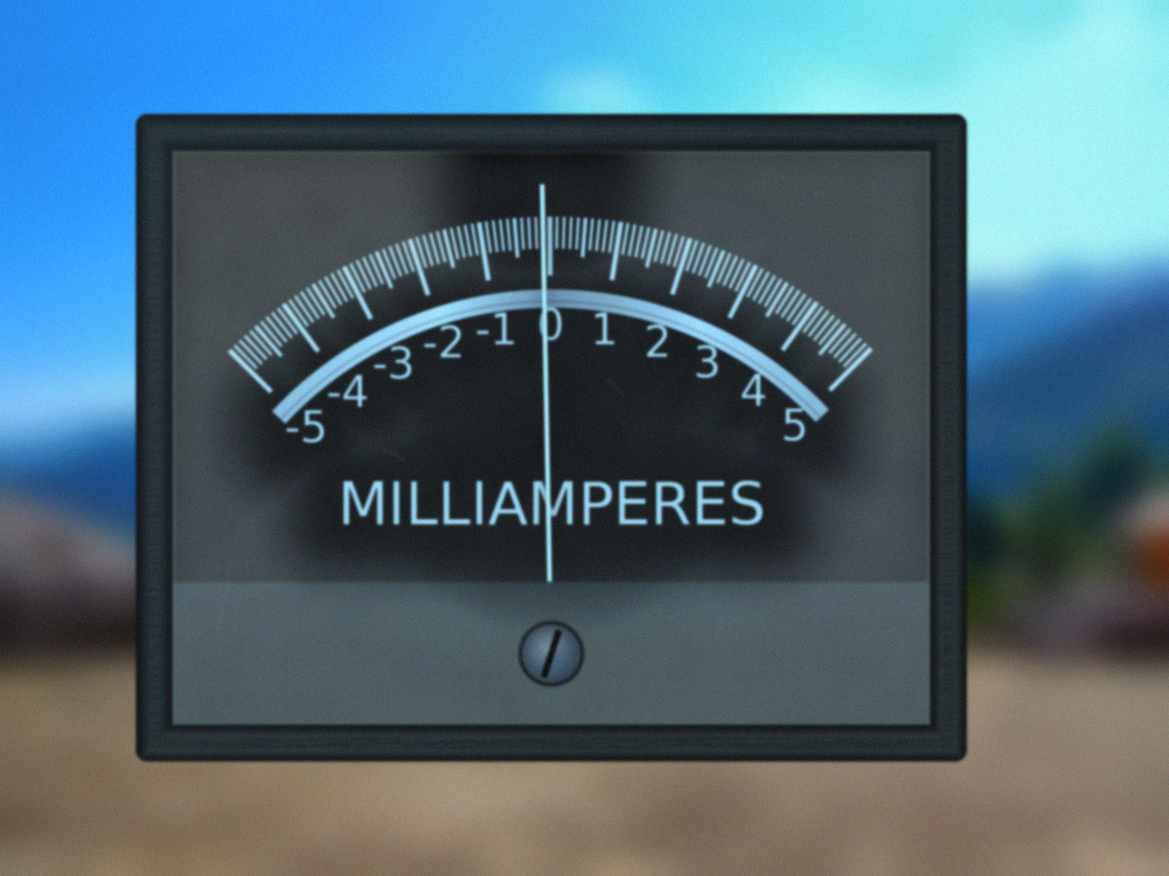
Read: -0.1 (mA)
